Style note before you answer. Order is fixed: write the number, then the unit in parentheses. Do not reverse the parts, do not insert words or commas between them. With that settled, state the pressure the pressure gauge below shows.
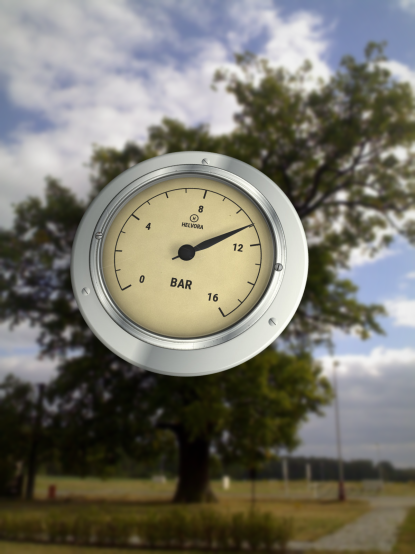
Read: 11 (bar)
